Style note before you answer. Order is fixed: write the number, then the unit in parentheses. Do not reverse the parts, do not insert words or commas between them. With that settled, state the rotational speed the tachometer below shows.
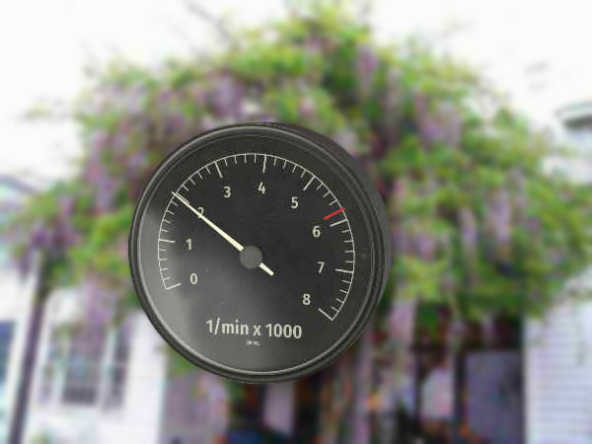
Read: 2000 (rpm)
